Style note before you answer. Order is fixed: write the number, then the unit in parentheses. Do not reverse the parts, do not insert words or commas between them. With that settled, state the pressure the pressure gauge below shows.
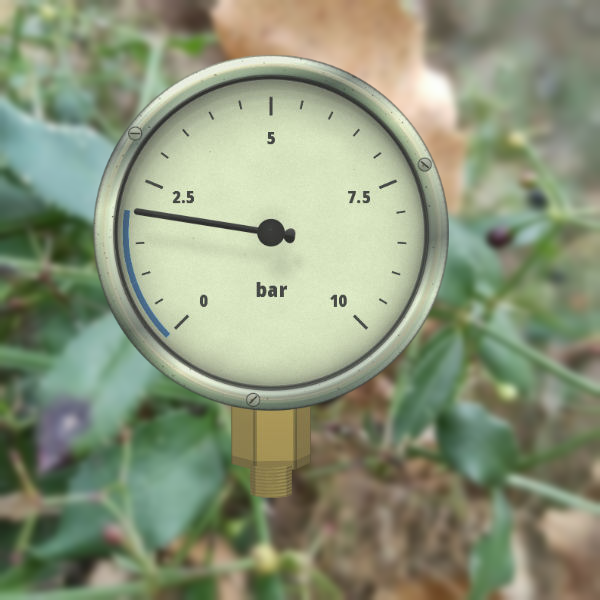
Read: 2 (bar)
